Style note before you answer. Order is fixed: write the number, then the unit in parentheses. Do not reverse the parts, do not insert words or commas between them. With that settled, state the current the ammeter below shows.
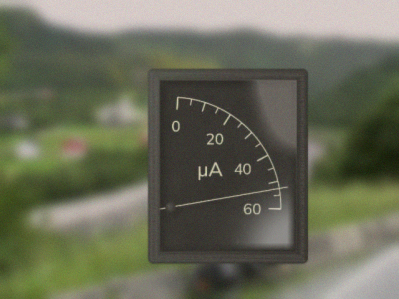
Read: 52.5 (µA)
